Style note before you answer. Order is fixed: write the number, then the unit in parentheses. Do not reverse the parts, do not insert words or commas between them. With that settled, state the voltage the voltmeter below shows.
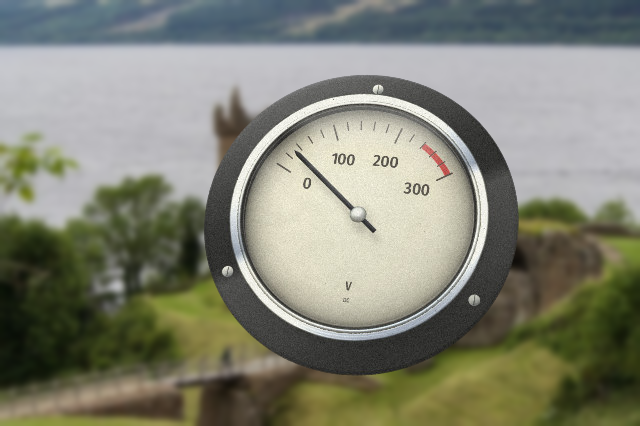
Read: 30 (V)
